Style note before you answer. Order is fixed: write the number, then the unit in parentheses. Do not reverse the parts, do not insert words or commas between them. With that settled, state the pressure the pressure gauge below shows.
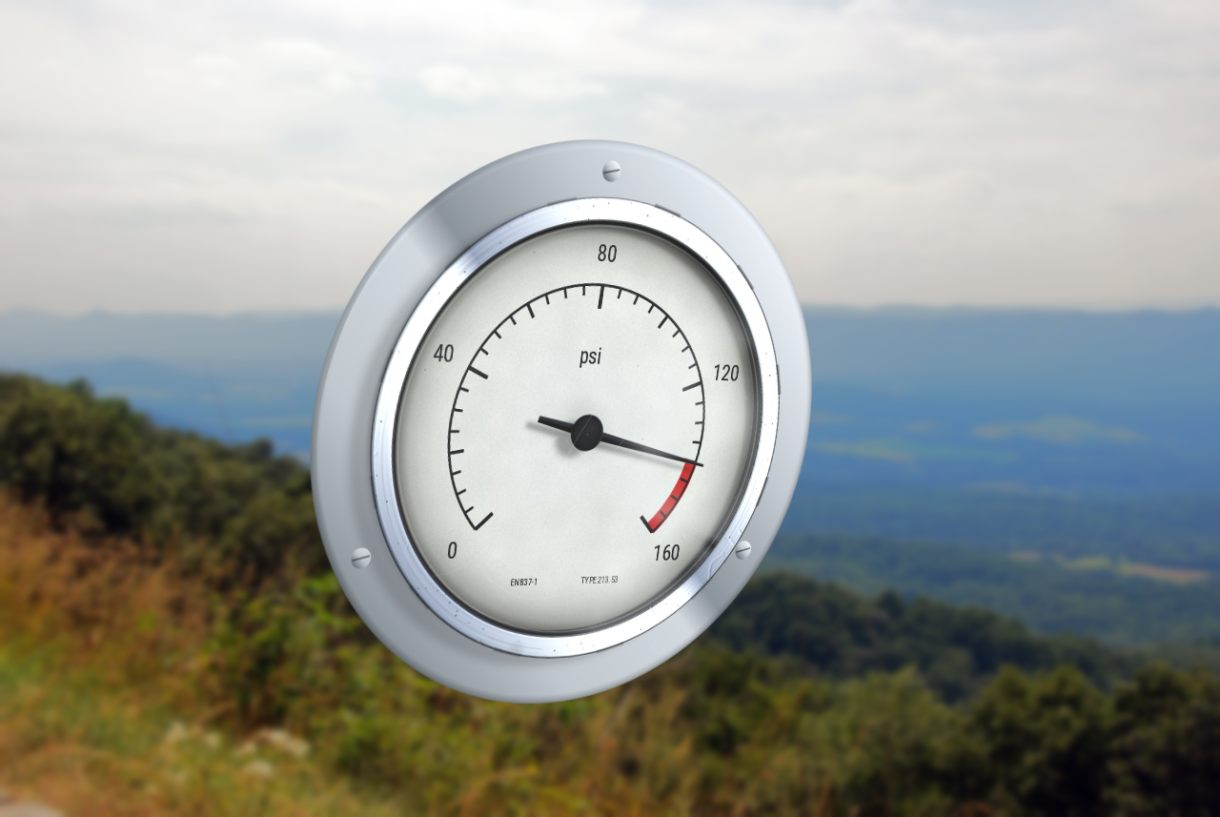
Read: 140 (psi)
